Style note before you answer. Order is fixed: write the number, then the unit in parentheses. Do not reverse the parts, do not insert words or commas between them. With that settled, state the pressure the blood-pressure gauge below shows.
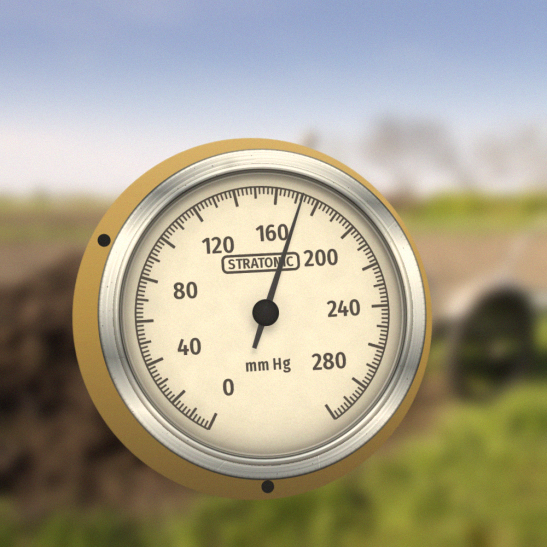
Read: 172 (mmHg)
